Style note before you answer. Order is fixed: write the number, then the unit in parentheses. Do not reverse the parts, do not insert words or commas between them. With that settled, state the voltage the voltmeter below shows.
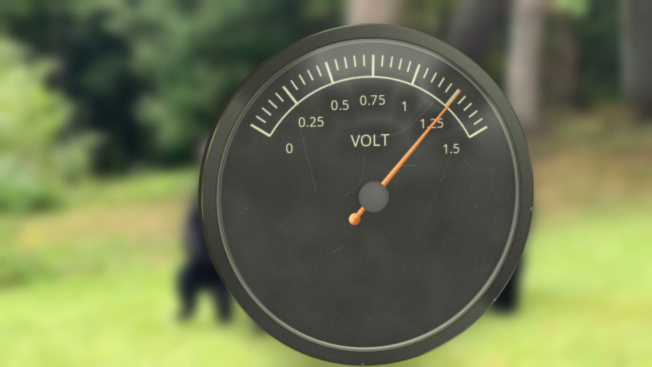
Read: 1.25 (V)
